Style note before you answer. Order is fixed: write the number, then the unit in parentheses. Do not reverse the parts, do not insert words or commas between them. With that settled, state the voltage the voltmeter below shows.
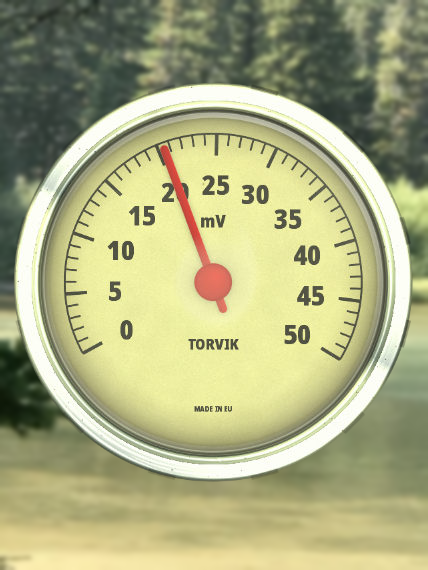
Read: 20.5 (mV)
